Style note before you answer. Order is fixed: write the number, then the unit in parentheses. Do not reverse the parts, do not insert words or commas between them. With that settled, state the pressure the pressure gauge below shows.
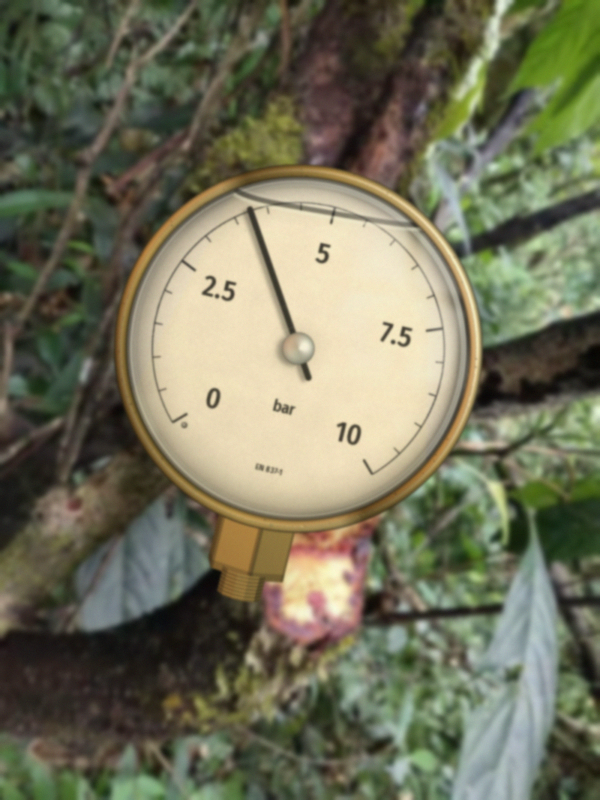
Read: 3.75 (bar)
